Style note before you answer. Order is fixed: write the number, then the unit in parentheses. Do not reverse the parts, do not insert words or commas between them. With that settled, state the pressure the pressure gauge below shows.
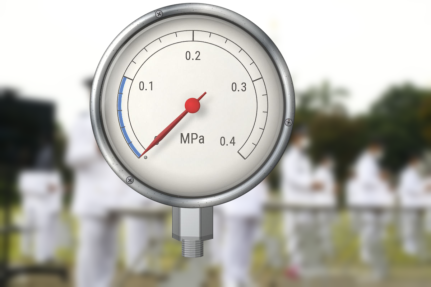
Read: 0 (MPa)
